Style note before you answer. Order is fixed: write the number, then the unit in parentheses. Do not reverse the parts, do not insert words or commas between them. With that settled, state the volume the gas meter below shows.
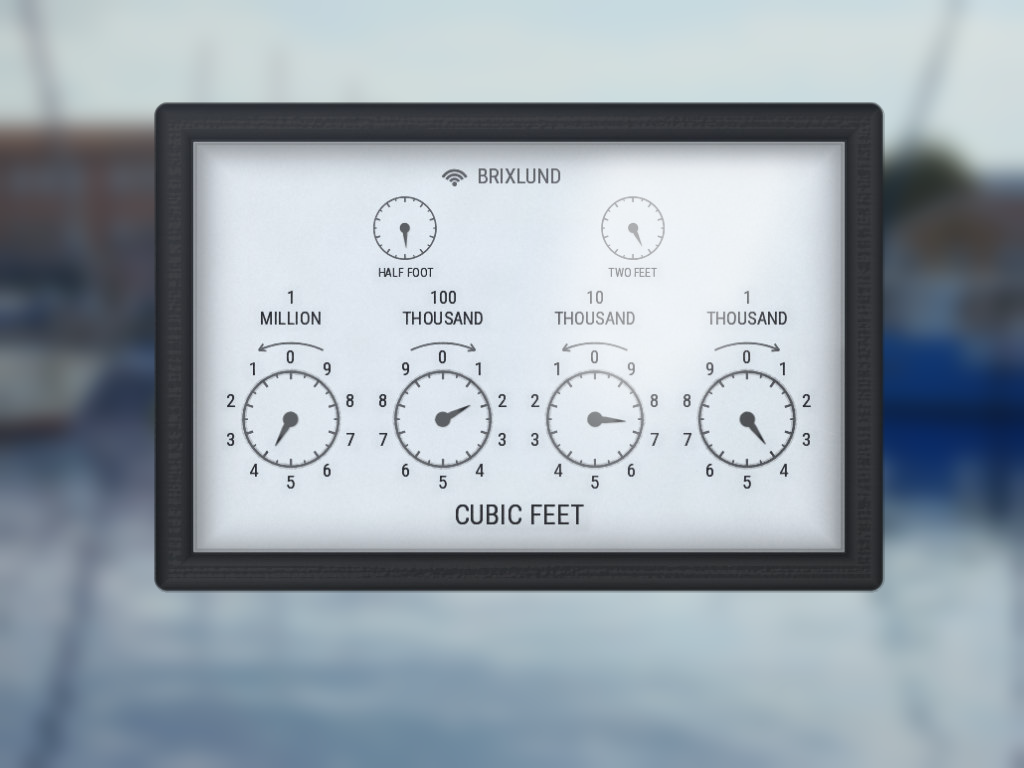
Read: 417400 (ft³)
